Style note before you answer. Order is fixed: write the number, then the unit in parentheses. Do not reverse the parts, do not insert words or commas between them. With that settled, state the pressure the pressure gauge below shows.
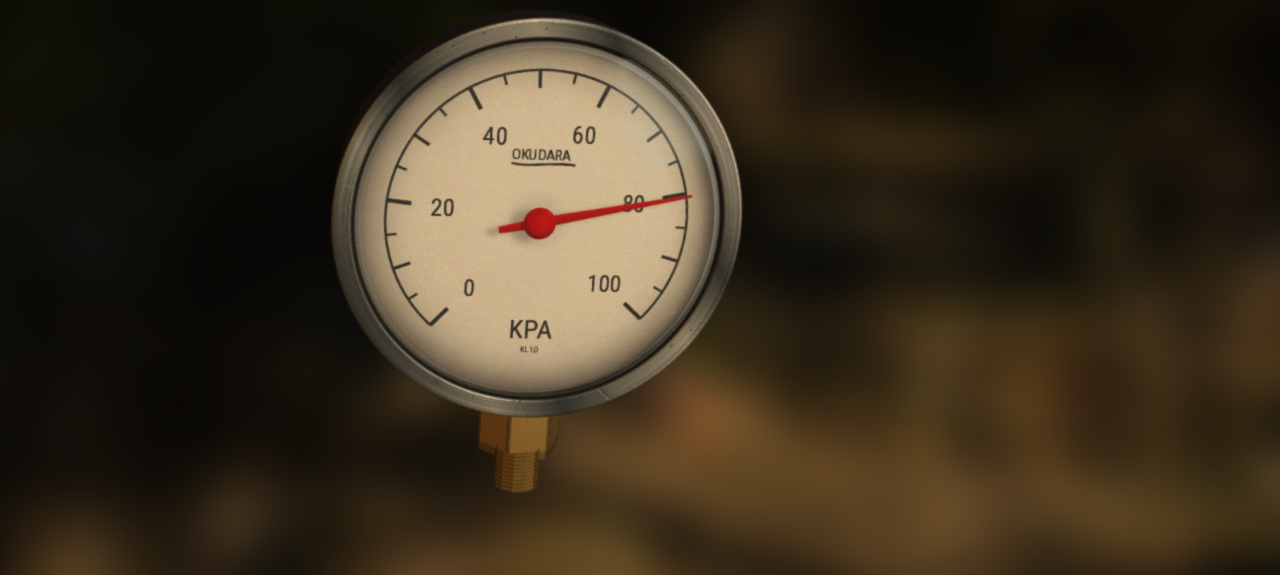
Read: 80 (kPa)
